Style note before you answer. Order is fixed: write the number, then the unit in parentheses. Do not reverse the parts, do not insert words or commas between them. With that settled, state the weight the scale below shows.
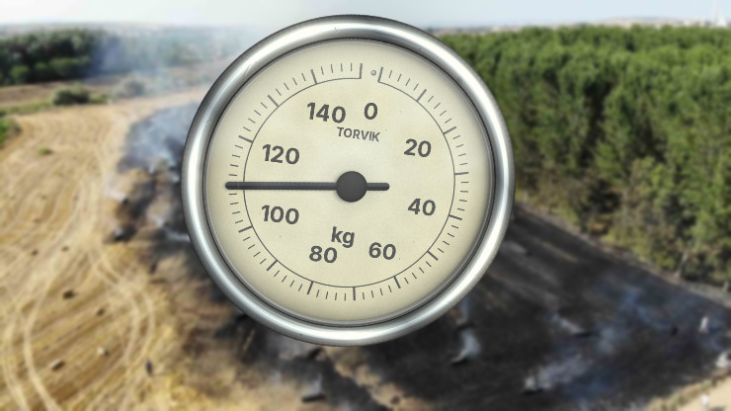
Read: 110 (kg)
